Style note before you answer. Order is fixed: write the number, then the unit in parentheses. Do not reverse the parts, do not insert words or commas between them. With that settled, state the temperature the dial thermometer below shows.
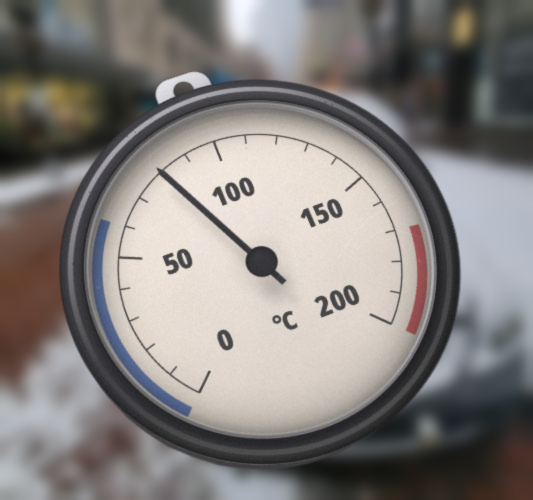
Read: 80 (°C)
